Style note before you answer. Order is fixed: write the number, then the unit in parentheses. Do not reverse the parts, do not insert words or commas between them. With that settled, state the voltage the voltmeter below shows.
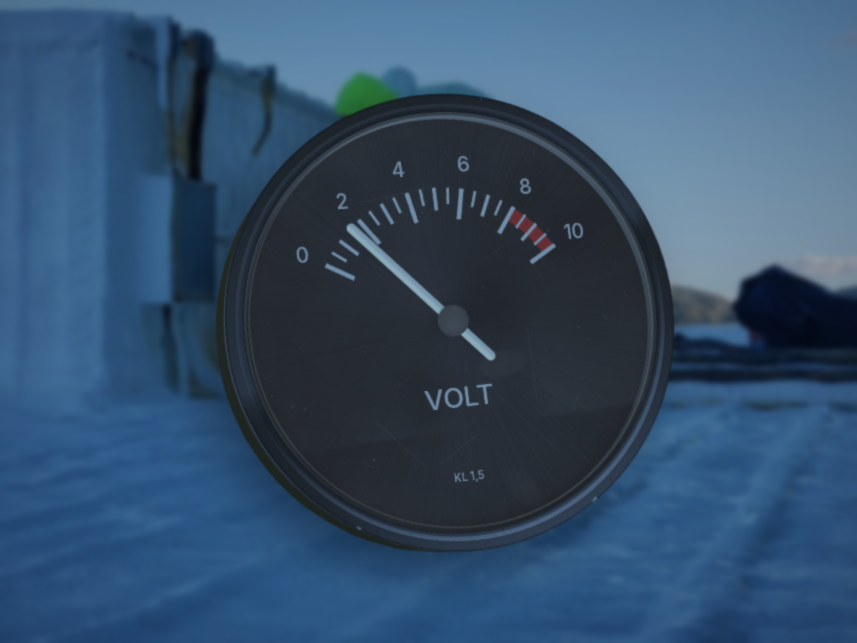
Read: 1.5 (V)
